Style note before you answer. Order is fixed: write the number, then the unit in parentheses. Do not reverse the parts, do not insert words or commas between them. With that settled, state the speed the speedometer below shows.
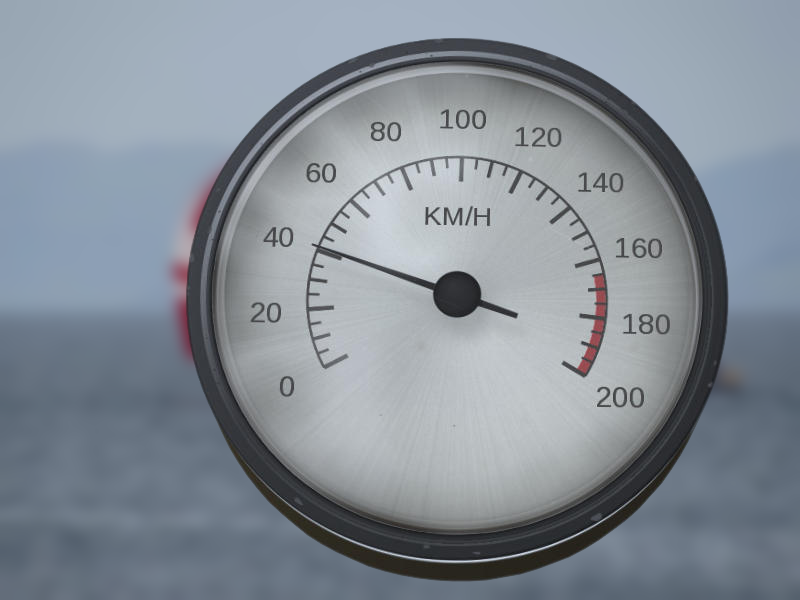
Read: 40 (km/h)
